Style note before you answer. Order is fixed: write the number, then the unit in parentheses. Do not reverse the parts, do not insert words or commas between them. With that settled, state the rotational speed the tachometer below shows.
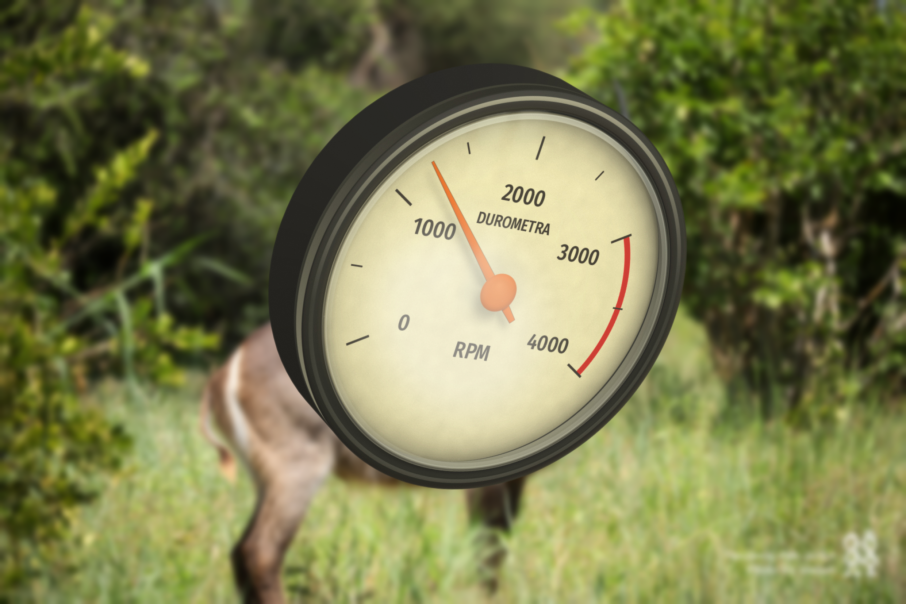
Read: 1250 (rpm)
